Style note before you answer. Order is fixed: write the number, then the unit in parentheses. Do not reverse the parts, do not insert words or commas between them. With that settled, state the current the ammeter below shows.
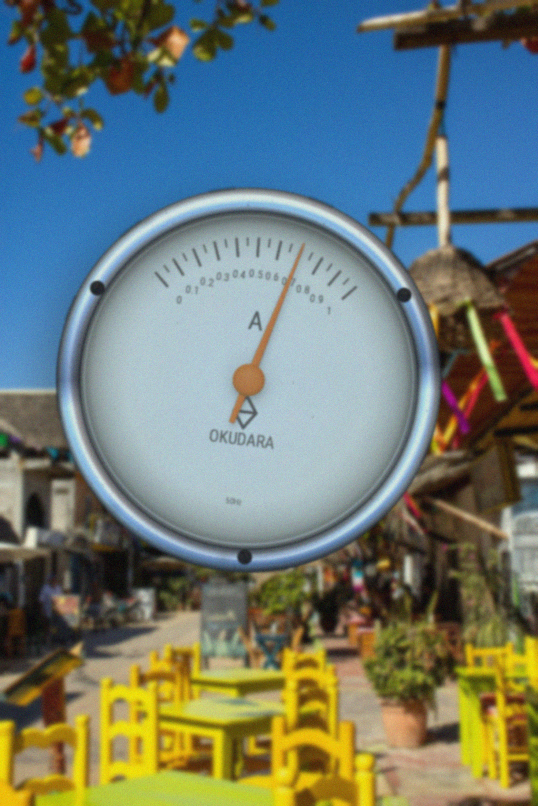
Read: 0.7 (A)
